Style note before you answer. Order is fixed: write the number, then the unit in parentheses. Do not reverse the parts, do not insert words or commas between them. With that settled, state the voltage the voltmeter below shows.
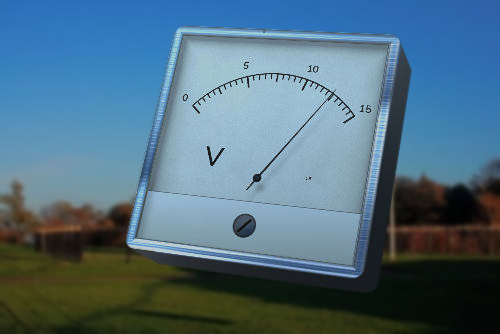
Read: 12.5 (V)
